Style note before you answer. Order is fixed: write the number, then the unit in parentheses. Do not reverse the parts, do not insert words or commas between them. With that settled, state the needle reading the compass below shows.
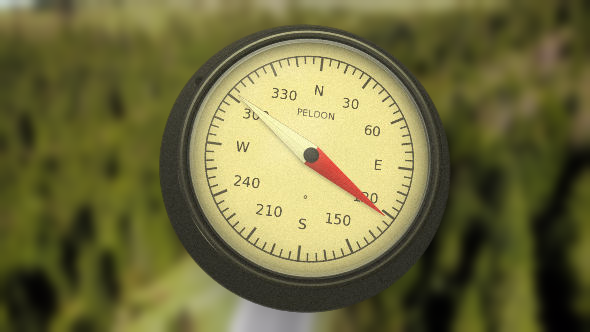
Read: 122.5 (°)
